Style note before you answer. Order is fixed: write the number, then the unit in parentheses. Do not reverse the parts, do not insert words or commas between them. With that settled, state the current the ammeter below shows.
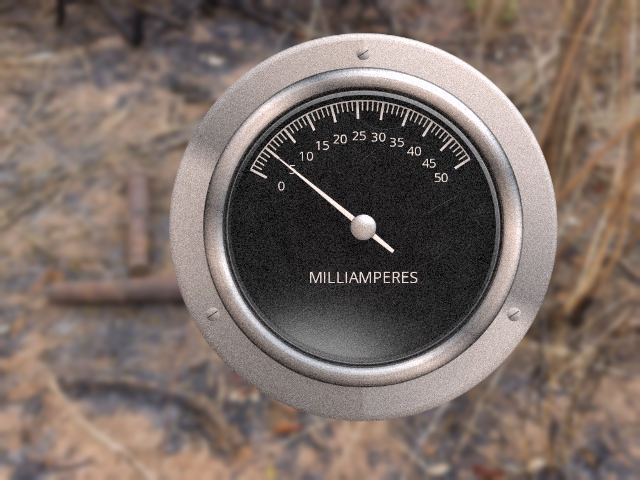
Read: 5 (mA)
